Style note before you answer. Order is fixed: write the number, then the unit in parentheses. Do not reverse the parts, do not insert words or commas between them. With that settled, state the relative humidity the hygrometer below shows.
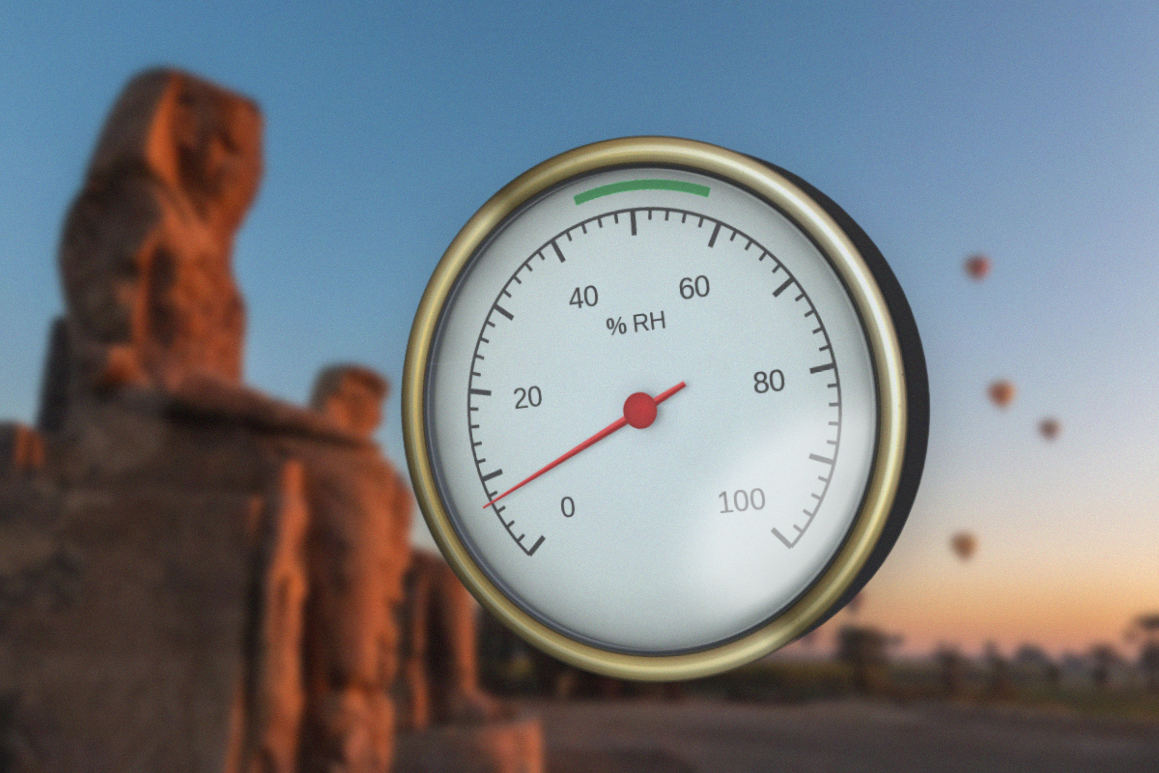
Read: 7 (%)
